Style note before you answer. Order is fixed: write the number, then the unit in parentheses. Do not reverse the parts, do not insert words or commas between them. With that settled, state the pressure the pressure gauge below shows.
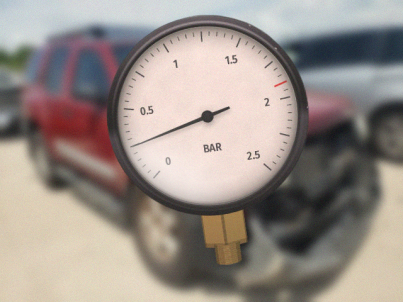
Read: 0.25 (bar)
